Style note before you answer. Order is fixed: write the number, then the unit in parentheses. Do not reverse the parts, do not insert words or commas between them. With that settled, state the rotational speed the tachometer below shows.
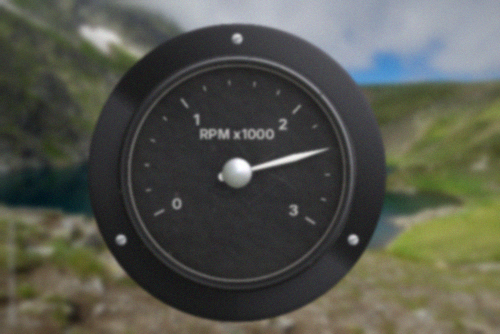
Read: 2400 (rpm)
